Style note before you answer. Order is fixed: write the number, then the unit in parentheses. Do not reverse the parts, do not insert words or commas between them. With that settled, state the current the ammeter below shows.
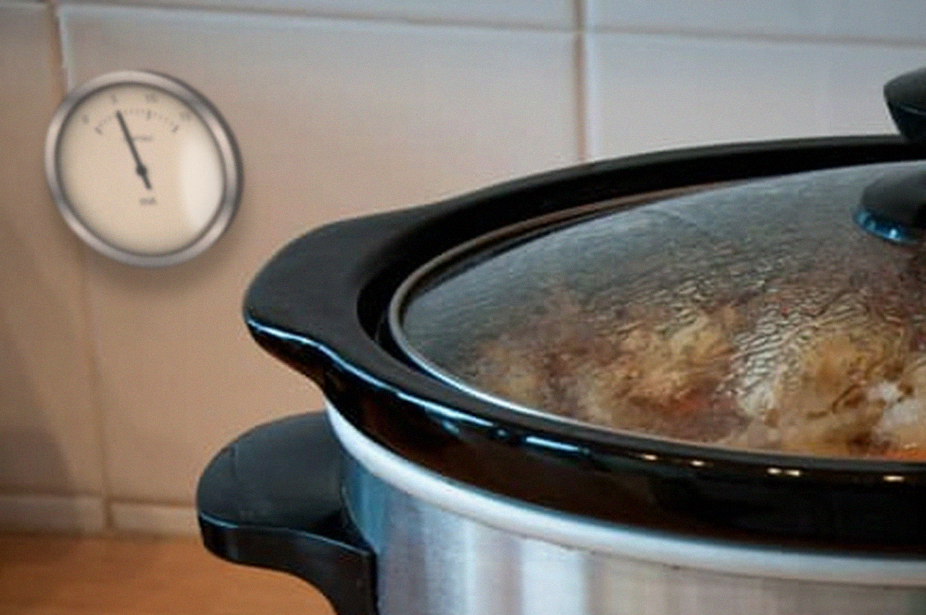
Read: 5 (mA)
